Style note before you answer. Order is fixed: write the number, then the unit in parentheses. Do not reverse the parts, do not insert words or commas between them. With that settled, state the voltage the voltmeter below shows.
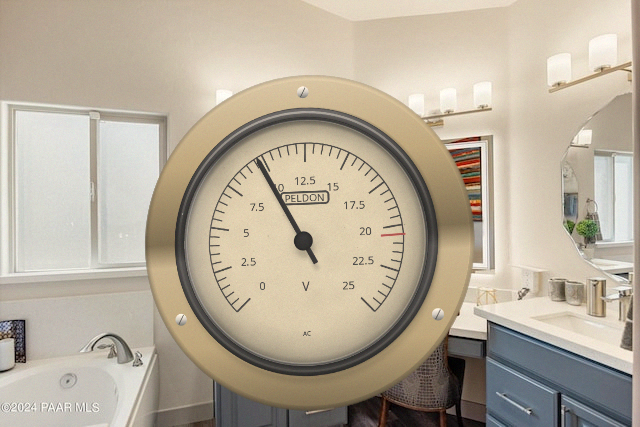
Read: 9.75 (V)
